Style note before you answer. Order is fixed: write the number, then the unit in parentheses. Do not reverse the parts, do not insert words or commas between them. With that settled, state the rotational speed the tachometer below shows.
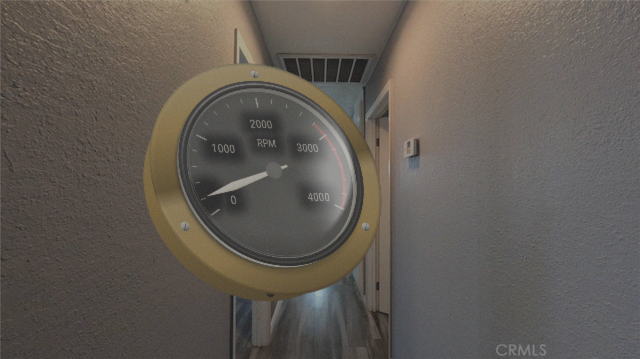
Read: 200 (rpm)
